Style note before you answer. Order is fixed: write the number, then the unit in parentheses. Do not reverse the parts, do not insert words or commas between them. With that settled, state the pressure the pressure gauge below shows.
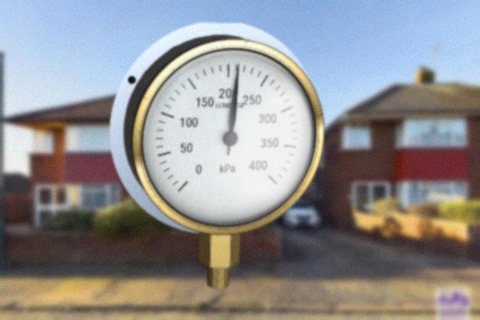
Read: 210 (kPa)
